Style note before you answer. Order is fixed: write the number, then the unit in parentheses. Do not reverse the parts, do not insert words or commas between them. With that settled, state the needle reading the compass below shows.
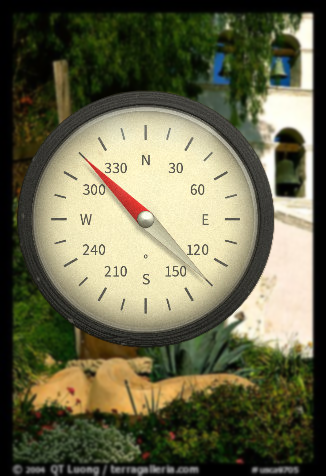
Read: 315 (°)
